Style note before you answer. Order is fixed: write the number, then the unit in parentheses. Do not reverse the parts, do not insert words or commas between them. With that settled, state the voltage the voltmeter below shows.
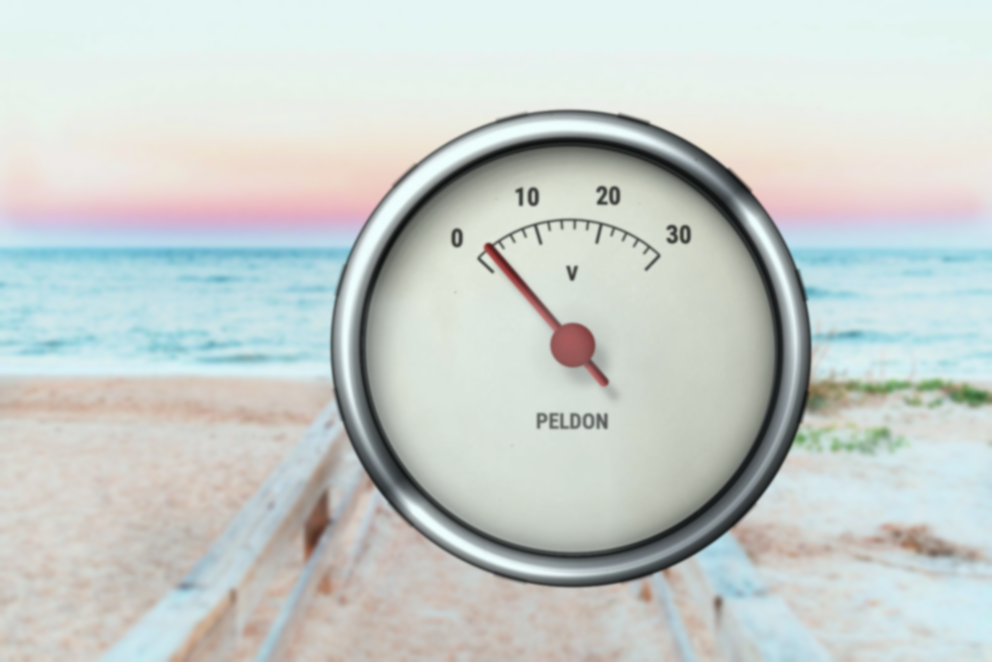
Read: 2 (V)
